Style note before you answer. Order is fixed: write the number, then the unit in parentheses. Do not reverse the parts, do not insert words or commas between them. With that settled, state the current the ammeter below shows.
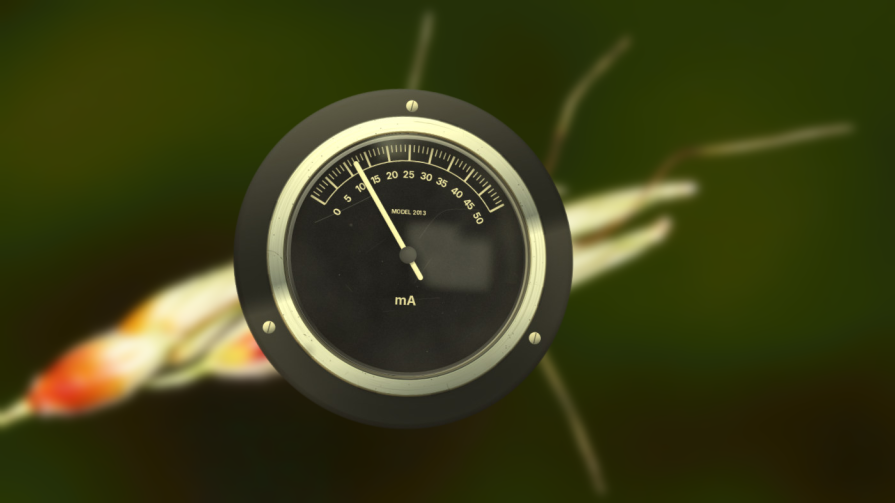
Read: 12 (mA)
